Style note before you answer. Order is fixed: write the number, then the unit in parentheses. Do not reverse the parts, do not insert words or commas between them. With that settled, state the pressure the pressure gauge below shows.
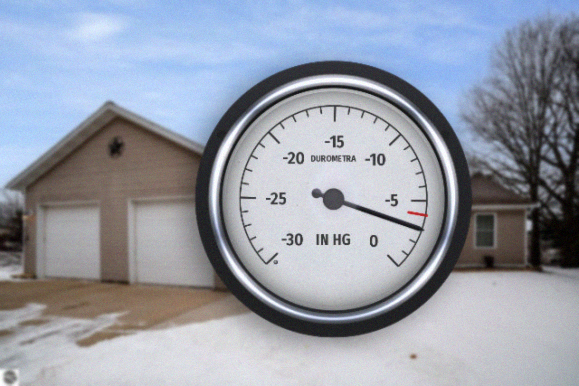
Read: -3 (inHg)
